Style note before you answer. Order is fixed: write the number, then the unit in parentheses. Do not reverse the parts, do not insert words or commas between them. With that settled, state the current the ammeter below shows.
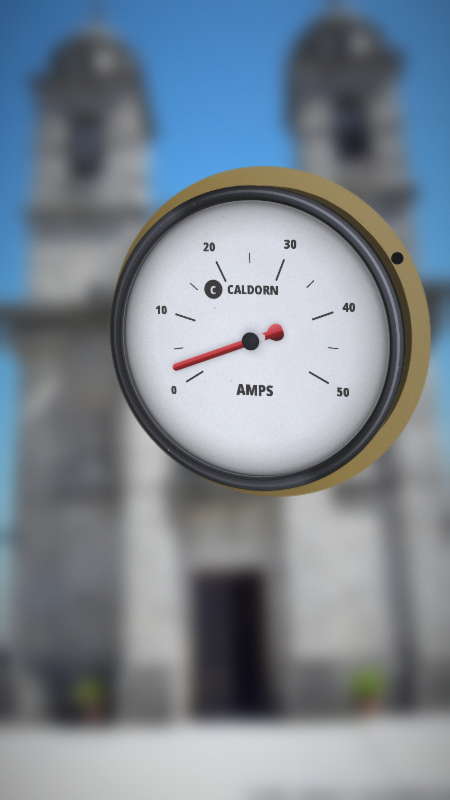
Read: 2.5 (A)
